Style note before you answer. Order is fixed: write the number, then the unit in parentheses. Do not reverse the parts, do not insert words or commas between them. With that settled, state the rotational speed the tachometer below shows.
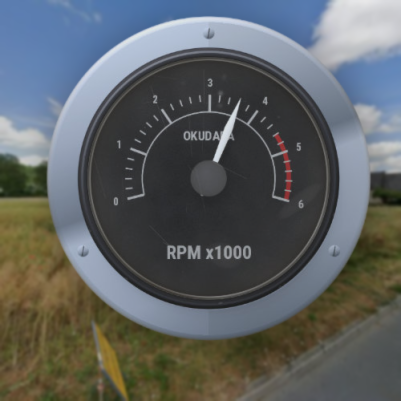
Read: 3600 (rpm)
